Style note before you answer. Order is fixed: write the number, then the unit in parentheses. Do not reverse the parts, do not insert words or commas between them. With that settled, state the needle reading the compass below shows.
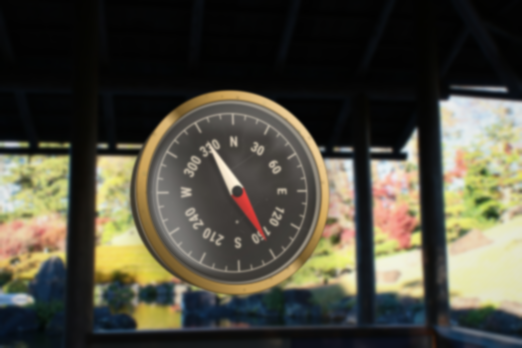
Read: 150 (°)
